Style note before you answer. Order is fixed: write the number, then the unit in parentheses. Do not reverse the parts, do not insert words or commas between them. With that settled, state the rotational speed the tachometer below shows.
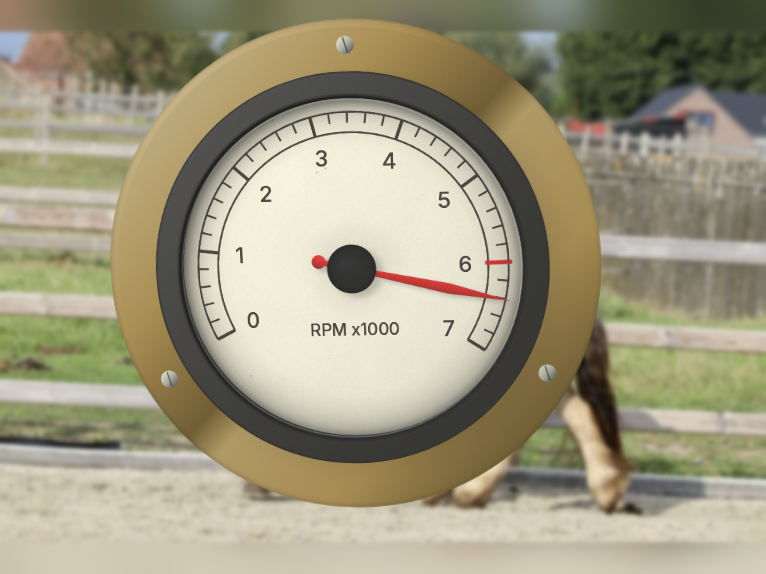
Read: 6400 (rpm)
